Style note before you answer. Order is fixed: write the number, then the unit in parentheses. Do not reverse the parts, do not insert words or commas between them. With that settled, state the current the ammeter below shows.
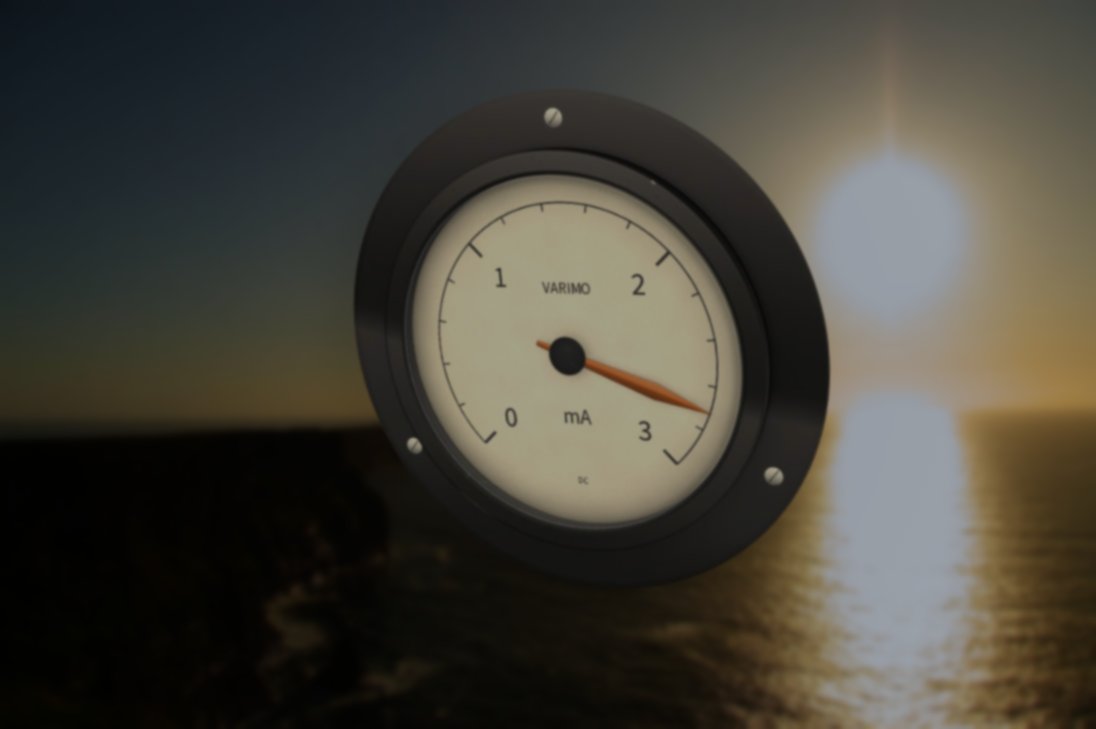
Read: 2.7 (mA)
